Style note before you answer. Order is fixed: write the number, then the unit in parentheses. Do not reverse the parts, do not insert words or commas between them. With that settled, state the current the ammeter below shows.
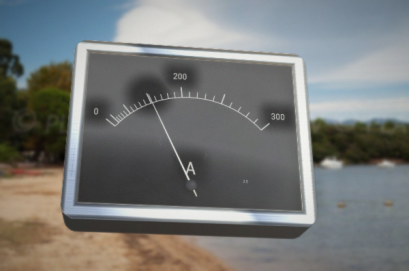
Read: 150 (A)
